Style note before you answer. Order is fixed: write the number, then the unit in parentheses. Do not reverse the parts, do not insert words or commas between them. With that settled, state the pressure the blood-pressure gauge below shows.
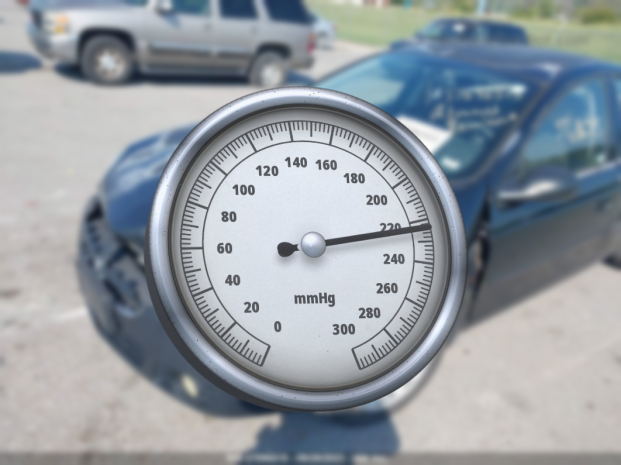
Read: 224 (mmHg)
